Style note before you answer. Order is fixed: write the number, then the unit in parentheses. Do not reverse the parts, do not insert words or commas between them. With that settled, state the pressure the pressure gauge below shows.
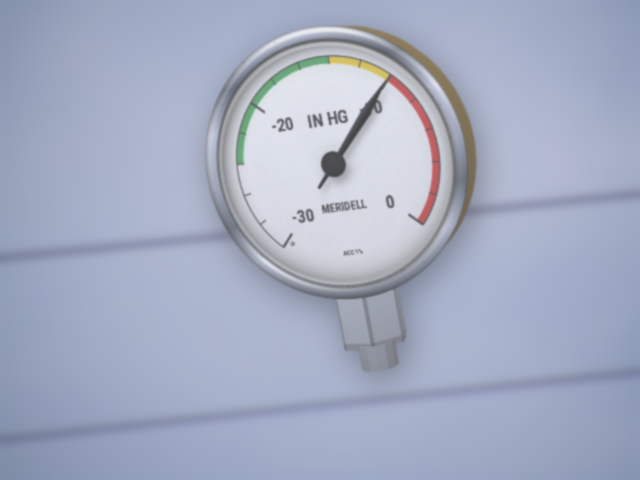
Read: -10 (inHg)
